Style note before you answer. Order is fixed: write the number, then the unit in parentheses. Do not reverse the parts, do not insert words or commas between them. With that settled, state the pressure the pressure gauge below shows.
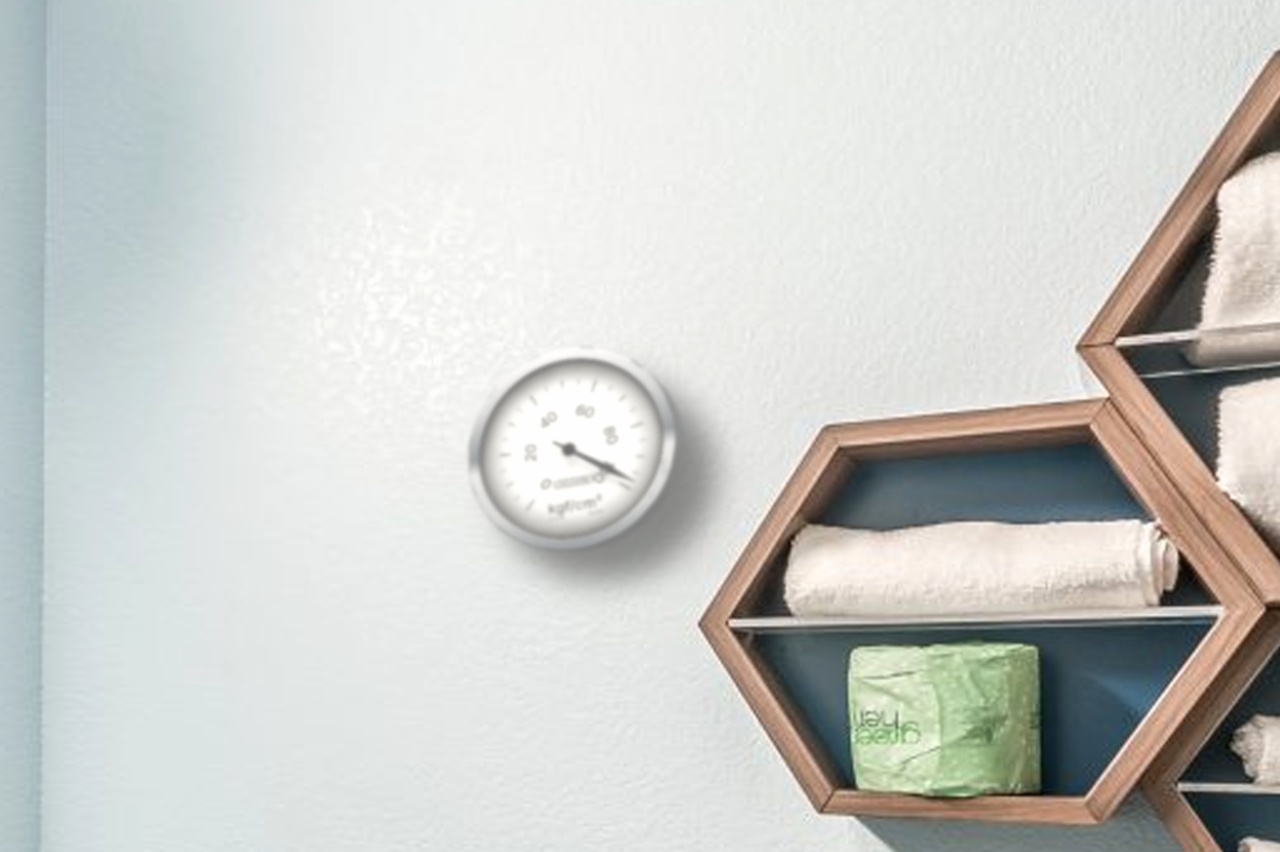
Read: 97.5 (kg/cm²)
